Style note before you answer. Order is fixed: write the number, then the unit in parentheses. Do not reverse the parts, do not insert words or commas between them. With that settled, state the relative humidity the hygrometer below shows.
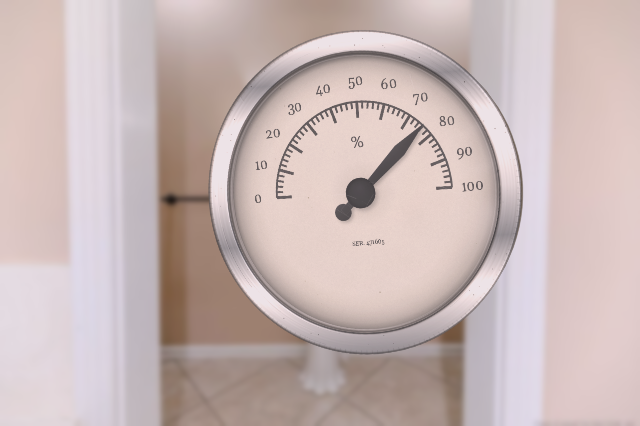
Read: 76 (%)
